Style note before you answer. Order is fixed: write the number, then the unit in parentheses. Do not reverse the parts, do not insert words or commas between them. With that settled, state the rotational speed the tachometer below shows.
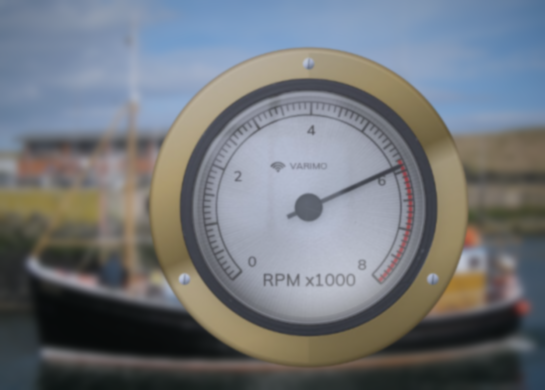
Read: 5900 (rpm)
